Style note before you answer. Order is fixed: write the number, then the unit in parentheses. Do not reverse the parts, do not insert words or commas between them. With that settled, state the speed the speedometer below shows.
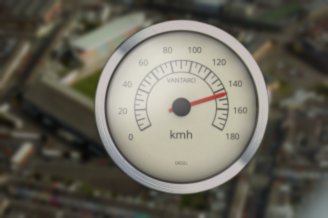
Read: 145 (km/h)
